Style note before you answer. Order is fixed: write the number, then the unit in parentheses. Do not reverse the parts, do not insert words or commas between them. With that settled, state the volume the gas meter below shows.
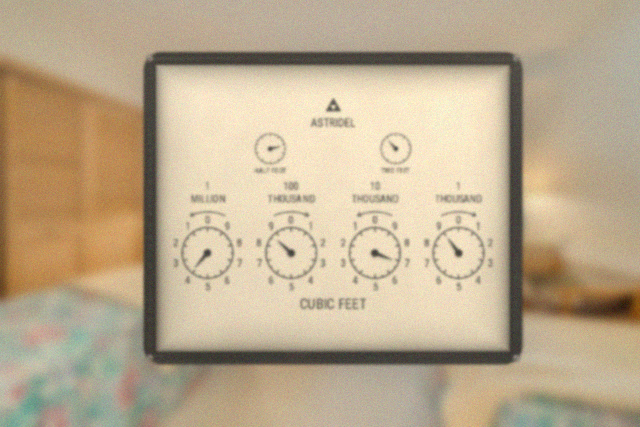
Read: 386900 (ft³)
